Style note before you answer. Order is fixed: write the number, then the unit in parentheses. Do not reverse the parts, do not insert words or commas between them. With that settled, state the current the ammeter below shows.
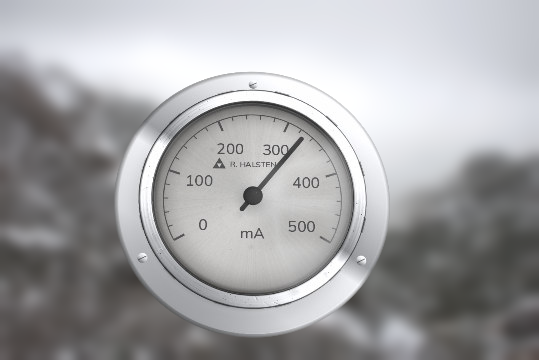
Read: 330 (mA)
